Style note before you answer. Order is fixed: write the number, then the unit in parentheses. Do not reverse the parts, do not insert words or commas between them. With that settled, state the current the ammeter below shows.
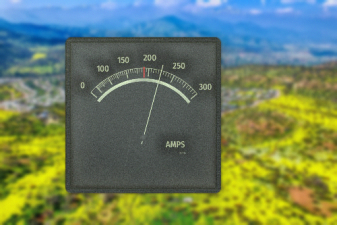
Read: 225 (A)
